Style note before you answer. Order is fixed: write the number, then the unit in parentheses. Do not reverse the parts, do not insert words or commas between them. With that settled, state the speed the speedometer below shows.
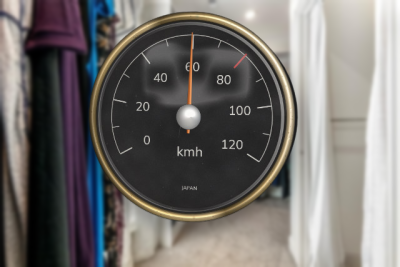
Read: 60 (km/h)
